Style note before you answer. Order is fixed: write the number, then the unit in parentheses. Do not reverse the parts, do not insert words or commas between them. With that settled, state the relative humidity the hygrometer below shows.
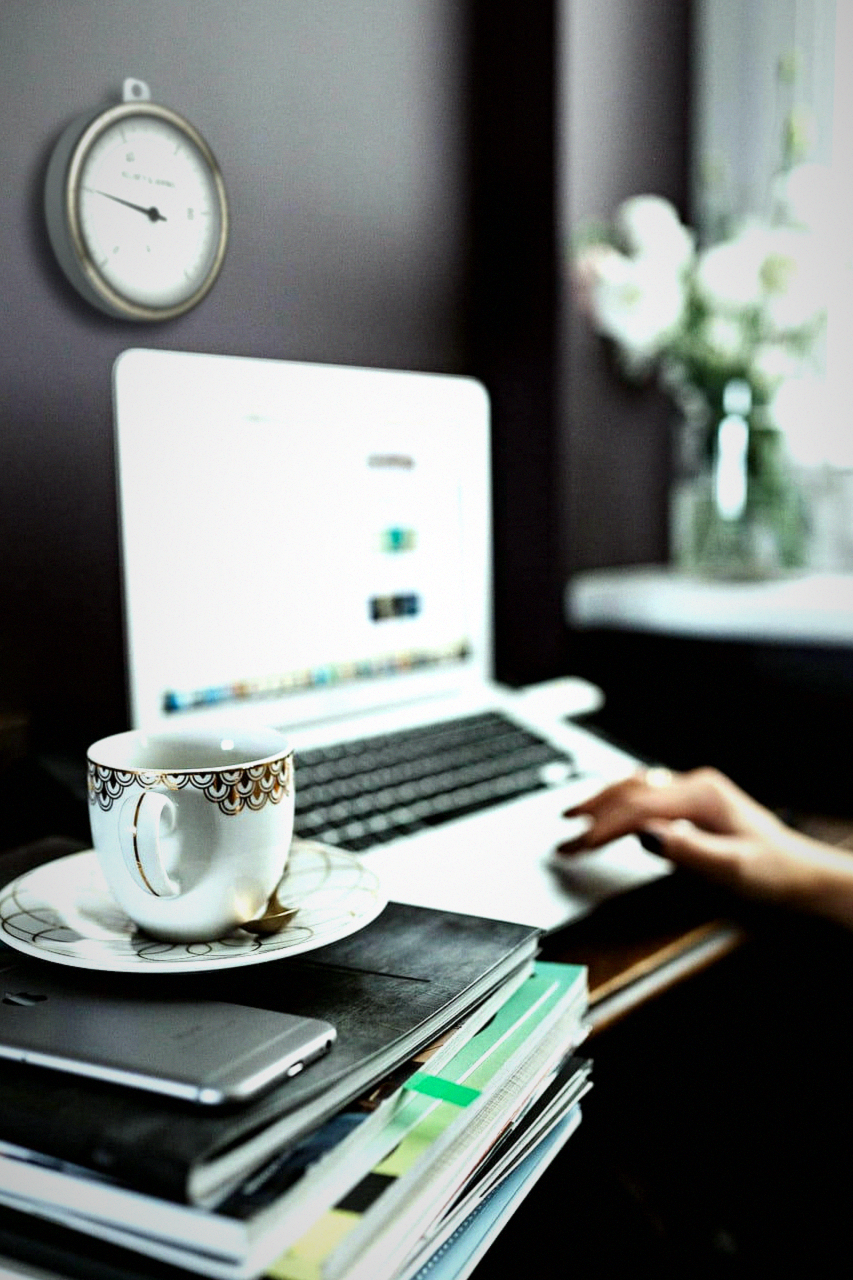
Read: 20 (%)
